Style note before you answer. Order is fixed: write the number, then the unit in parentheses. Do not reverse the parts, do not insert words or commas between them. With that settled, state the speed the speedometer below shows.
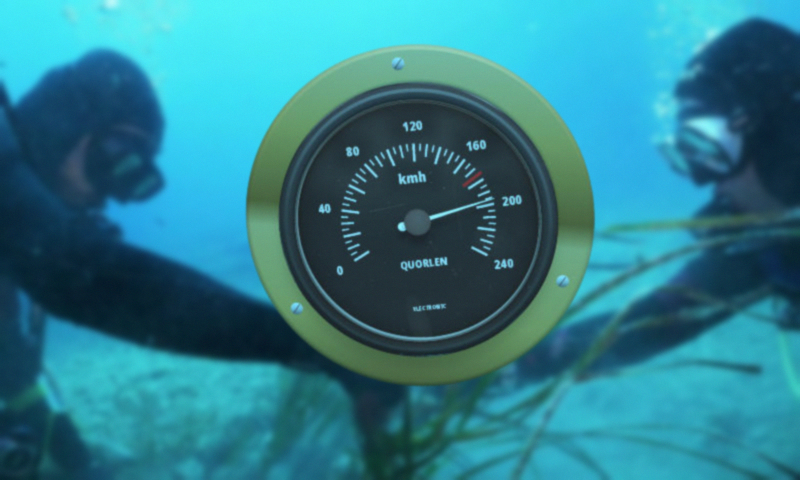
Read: 195 (km/h)
